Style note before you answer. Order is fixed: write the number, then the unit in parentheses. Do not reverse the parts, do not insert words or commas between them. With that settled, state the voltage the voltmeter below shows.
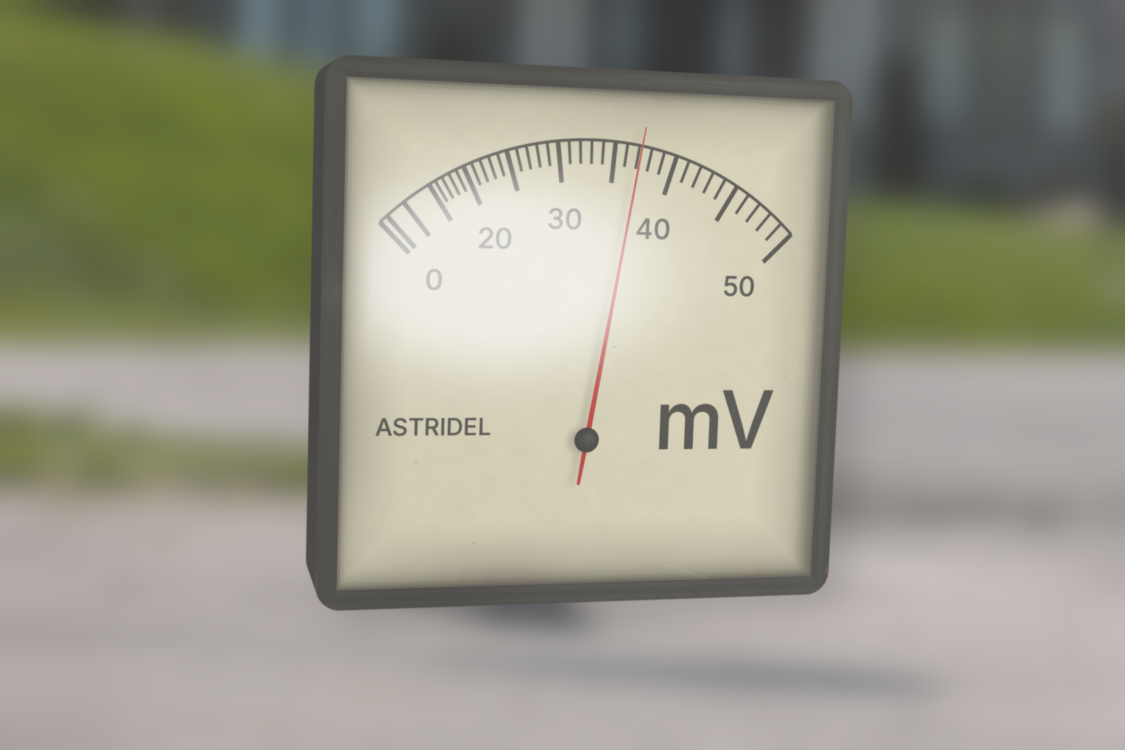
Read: 37 (mV)
